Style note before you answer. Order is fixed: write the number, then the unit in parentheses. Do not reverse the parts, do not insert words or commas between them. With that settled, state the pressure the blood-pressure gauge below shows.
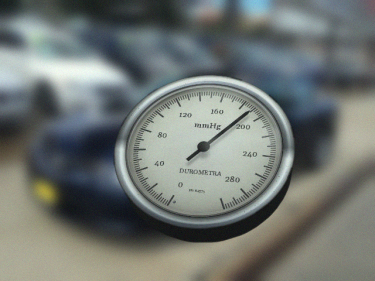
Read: 190 (mmHg)
